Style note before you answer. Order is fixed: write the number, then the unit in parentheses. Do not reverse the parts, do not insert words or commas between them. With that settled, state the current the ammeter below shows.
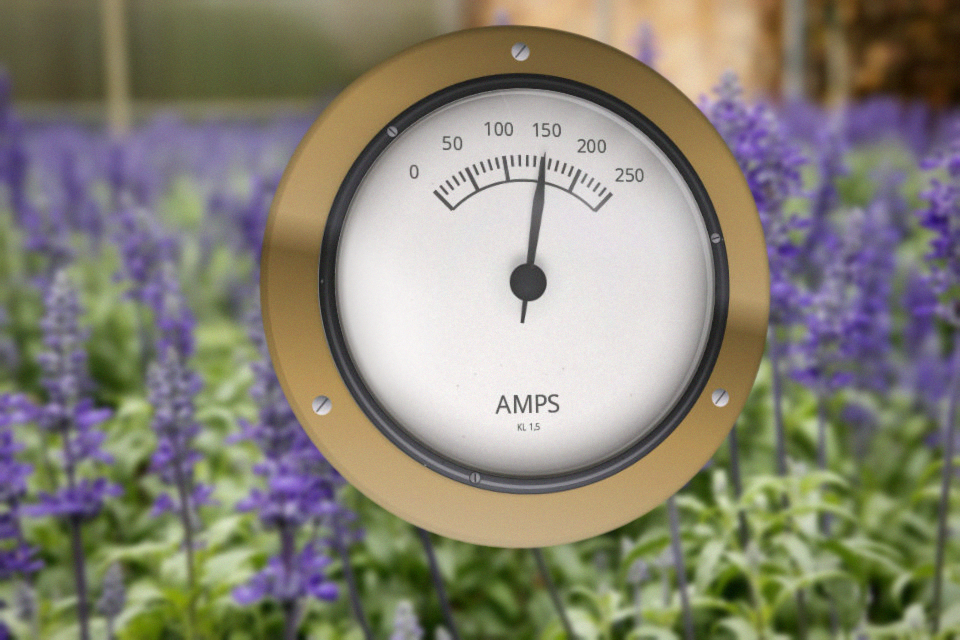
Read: 150 (A)
